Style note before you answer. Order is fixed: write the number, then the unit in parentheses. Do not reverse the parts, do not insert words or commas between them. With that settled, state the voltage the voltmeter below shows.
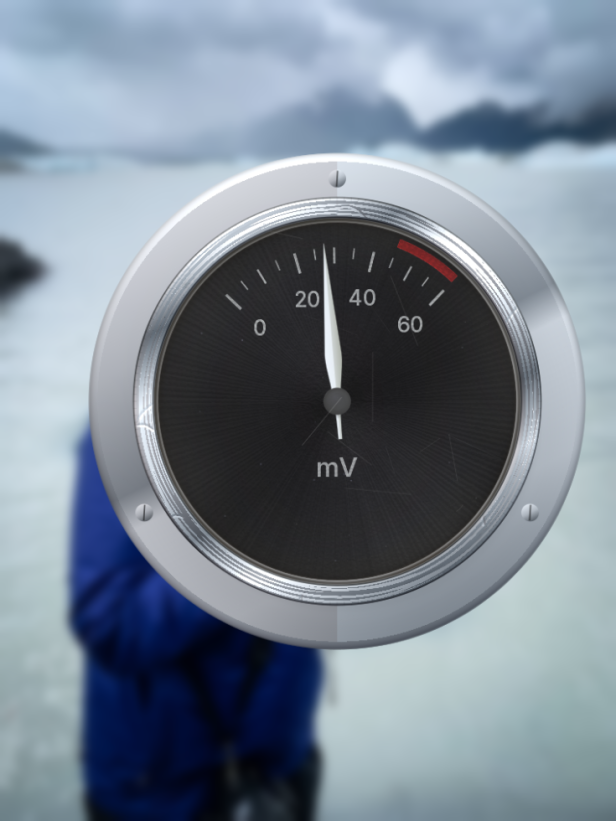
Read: 27.5 (mV)
